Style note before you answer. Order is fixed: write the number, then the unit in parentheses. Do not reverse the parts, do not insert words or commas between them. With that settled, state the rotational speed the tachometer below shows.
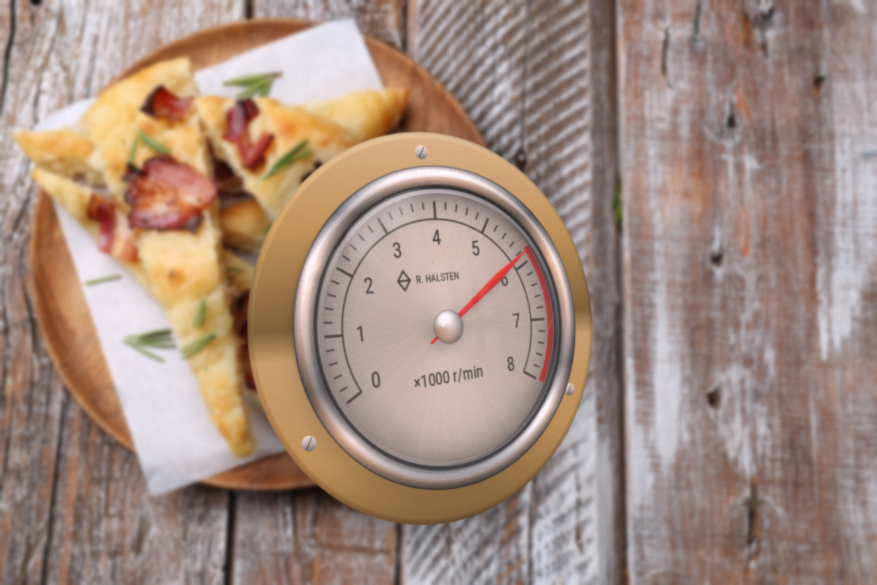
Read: 5800 (rpm)
